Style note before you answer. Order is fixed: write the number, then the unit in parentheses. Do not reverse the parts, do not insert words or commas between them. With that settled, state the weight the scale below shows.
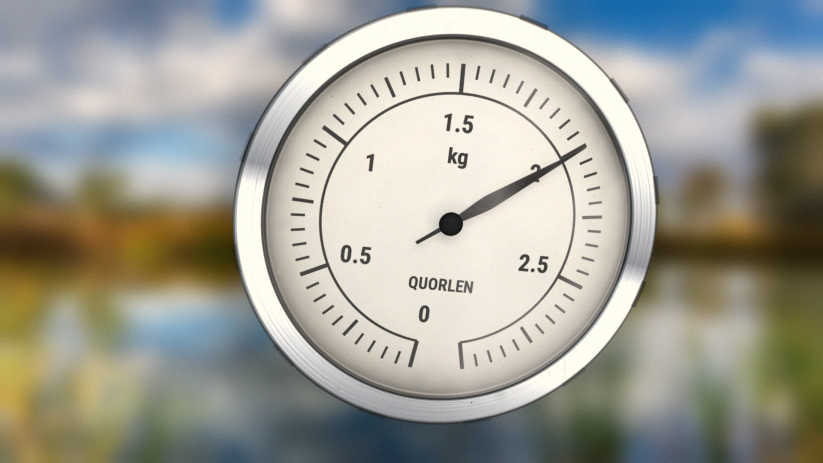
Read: 2 (kg)
